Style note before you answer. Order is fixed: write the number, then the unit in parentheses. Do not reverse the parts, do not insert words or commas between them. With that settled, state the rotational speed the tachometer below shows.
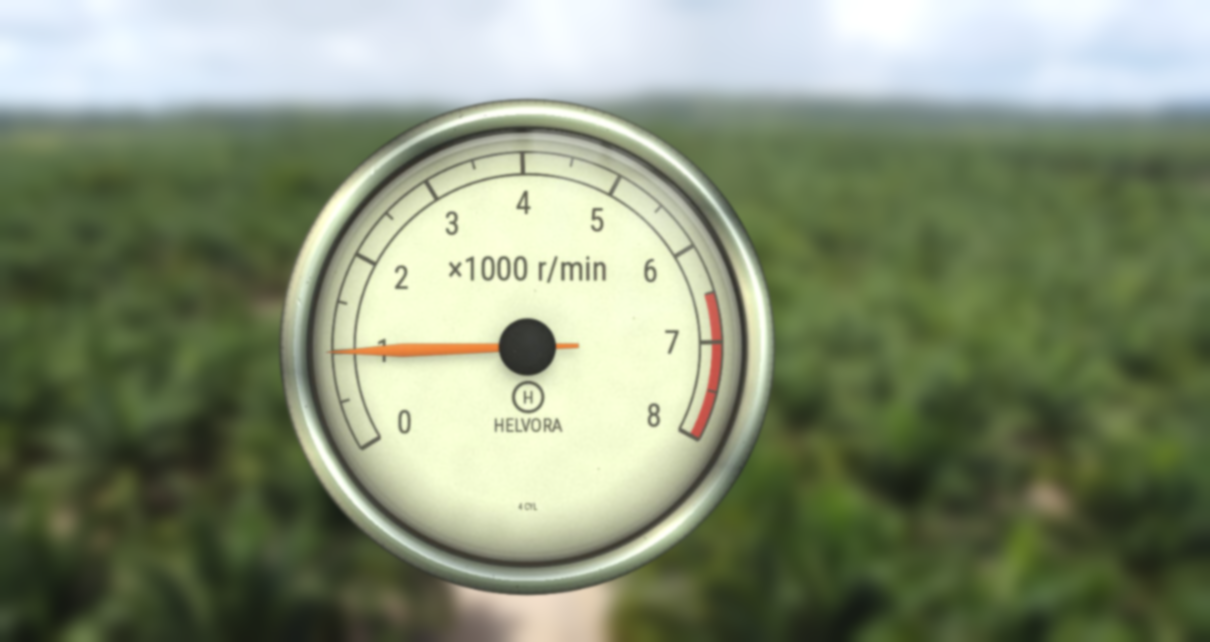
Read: 1000 (rpm)
